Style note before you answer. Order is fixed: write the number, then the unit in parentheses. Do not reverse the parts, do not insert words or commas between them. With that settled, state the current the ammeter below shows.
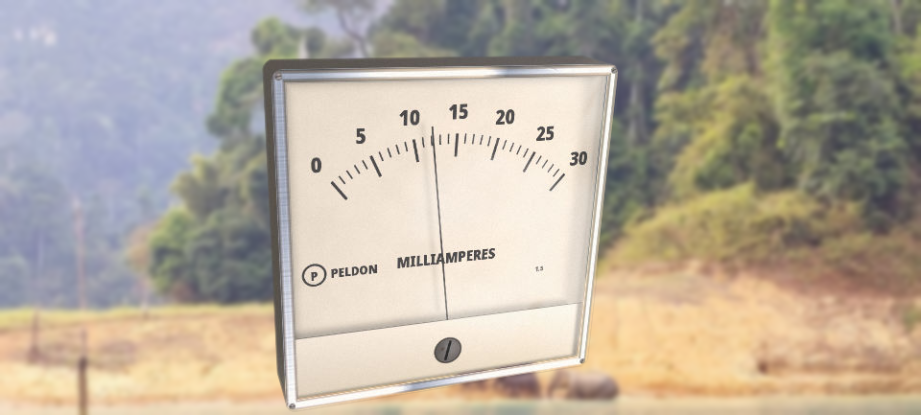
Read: 12 (mA)
